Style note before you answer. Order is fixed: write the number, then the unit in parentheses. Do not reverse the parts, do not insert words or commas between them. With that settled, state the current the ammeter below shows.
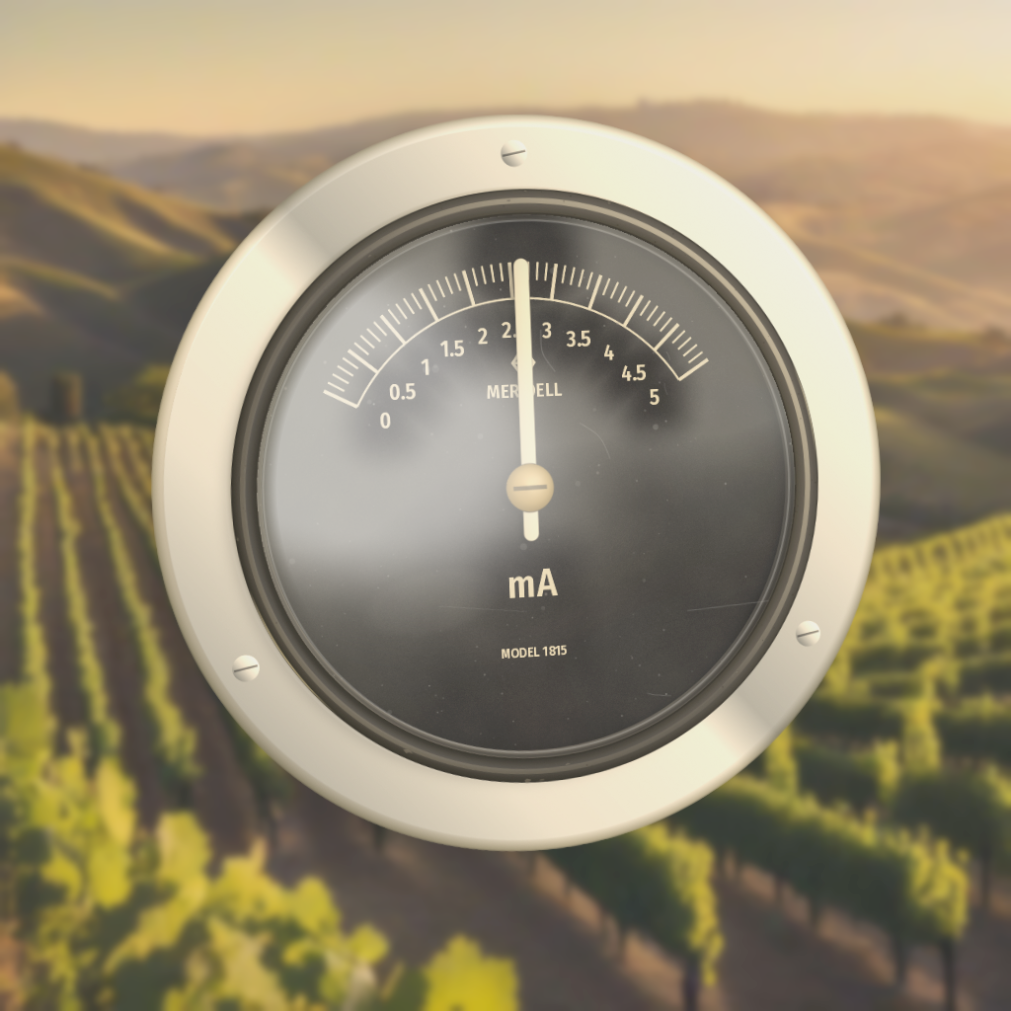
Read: 2.6 (mA)
